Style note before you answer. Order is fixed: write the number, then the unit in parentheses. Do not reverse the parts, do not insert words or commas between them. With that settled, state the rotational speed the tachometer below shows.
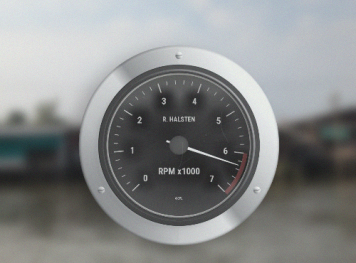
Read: 6300 (rpm)
